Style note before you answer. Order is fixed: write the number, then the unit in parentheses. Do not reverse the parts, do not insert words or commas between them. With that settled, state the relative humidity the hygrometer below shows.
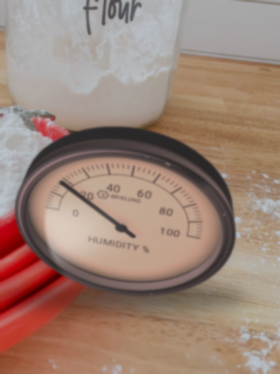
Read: 20 (%)
